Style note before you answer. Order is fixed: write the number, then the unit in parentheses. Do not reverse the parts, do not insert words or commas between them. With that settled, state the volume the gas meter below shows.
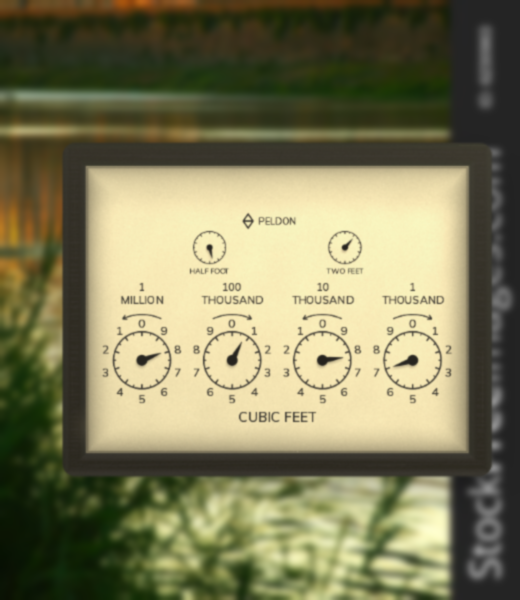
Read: 807700 (ft³)
